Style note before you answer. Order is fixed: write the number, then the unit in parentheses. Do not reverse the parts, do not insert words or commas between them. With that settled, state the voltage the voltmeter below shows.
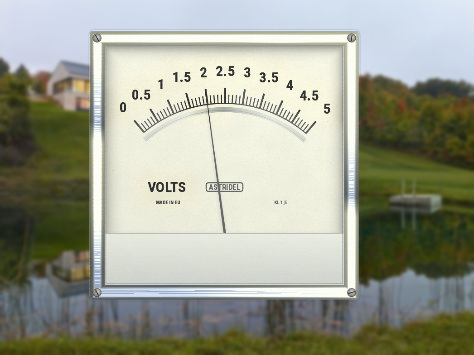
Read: 2 (V)
